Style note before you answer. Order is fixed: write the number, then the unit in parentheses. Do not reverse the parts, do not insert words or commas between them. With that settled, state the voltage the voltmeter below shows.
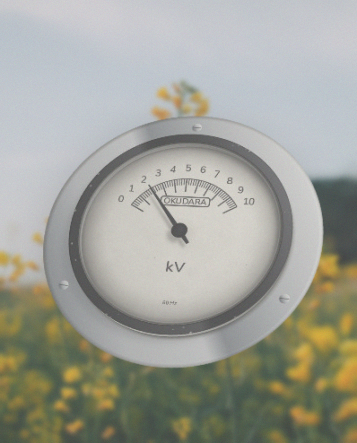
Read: 2 (kV)
